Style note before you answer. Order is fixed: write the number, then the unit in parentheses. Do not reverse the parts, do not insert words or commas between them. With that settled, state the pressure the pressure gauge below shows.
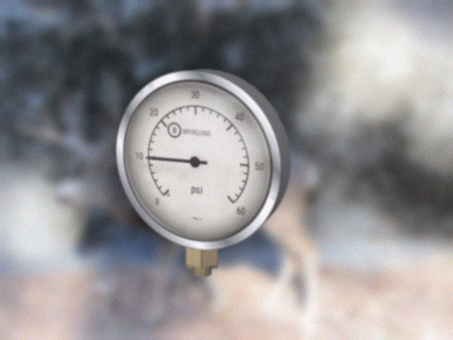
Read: 10 (psi)
